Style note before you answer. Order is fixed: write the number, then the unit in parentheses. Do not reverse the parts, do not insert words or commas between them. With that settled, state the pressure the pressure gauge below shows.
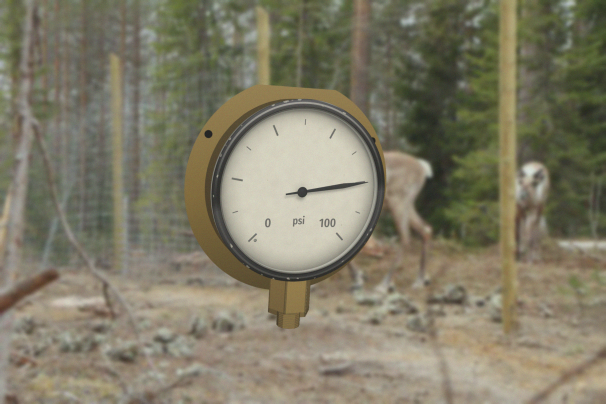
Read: 80 (psi)
